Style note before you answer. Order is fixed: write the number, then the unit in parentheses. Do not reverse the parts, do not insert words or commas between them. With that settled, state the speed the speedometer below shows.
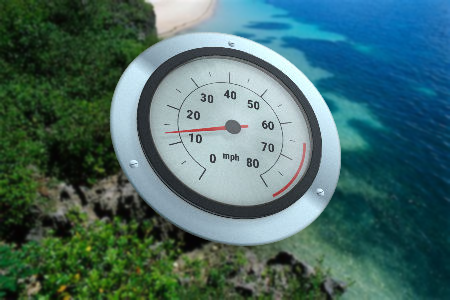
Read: 12.5 (mph)
